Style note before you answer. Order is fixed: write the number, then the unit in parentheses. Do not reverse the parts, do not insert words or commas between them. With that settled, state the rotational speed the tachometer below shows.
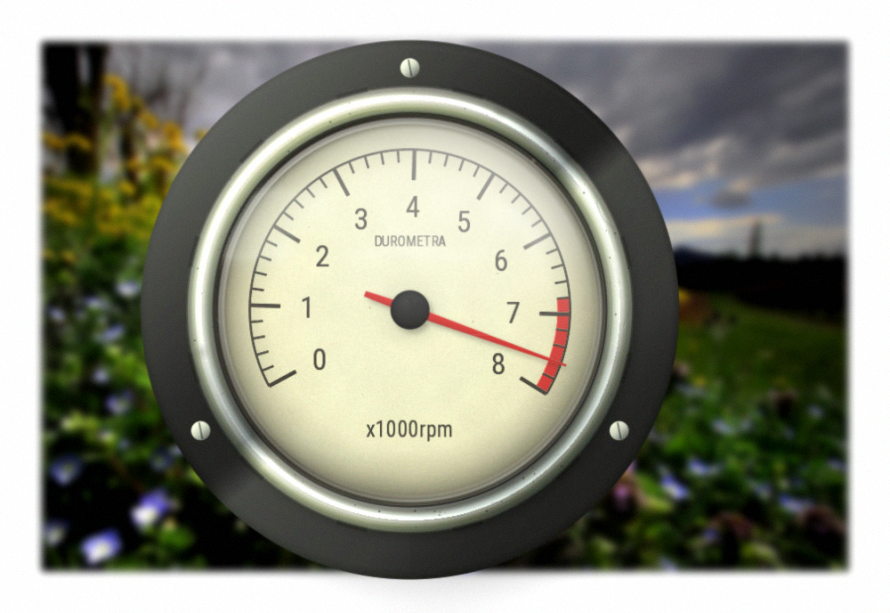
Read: 7600 (rpm)
